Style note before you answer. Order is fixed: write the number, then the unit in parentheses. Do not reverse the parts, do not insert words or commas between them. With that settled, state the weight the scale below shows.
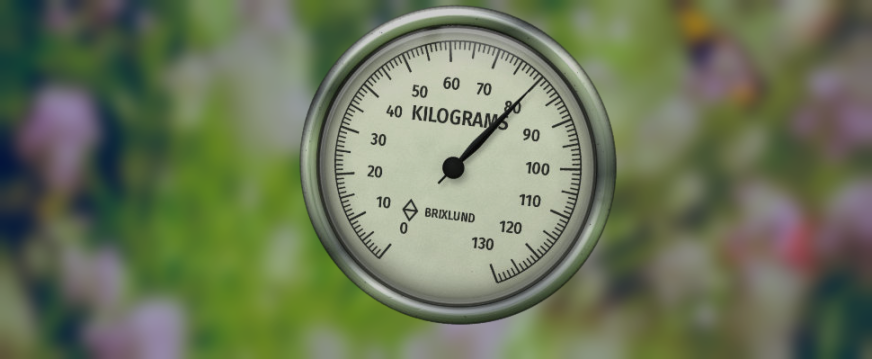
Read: 80 (kg)
